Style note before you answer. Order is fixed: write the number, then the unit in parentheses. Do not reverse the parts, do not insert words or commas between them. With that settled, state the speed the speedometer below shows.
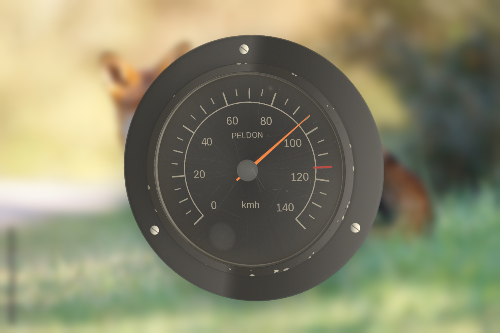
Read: 95 (km/h)
